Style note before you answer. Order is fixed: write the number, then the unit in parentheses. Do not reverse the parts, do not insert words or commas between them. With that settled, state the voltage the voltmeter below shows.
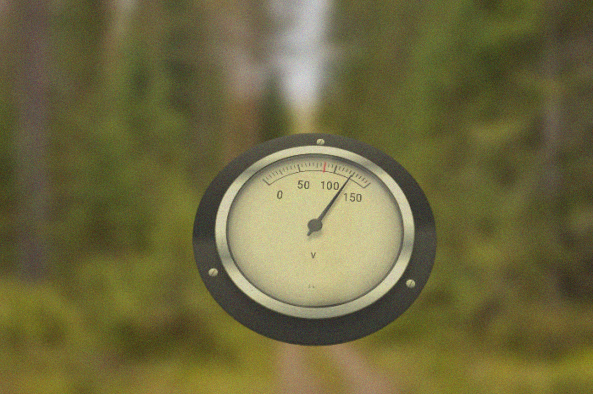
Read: 125 (V)
